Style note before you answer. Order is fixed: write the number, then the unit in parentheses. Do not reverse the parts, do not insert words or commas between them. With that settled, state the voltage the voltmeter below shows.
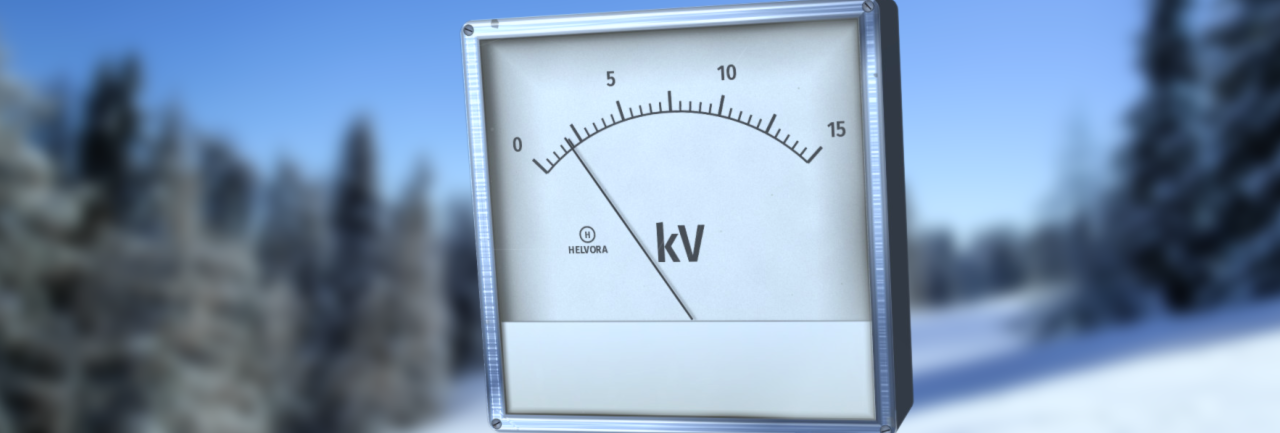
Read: 2 (kV)
